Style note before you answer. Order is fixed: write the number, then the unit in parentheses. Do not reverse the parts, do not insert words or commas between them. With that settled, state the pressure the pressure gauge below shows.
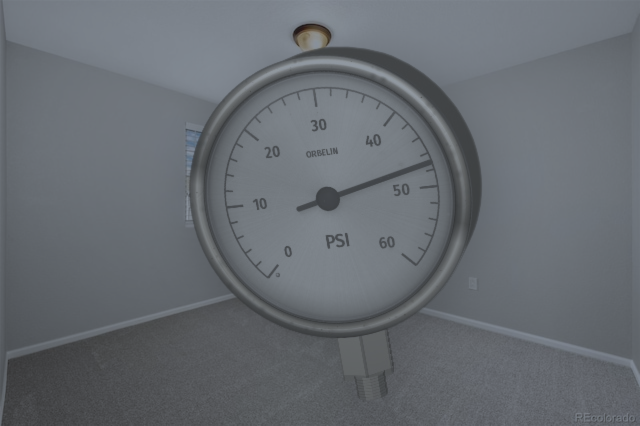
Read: 47 (psi)
